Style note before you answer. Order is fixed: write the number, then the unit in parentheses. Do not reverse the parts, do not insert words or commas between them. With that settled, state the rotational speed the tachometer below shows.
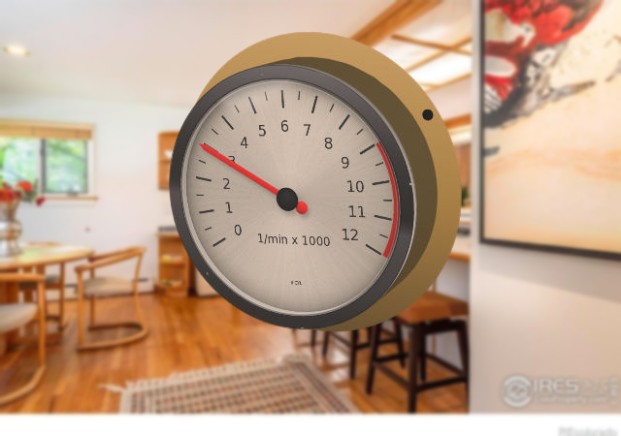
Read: 3000 (rpm)
